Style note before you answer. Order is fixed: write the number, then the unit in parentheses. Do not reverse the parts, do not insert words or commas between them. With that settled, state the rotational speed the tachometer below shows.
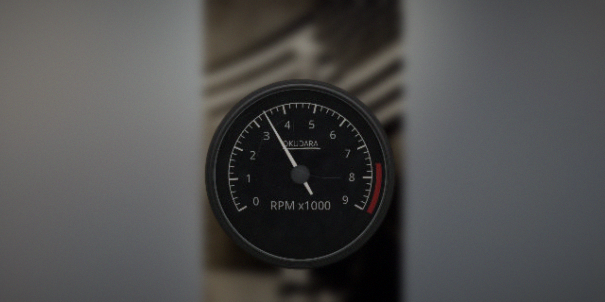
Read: 3400 (rpm)
